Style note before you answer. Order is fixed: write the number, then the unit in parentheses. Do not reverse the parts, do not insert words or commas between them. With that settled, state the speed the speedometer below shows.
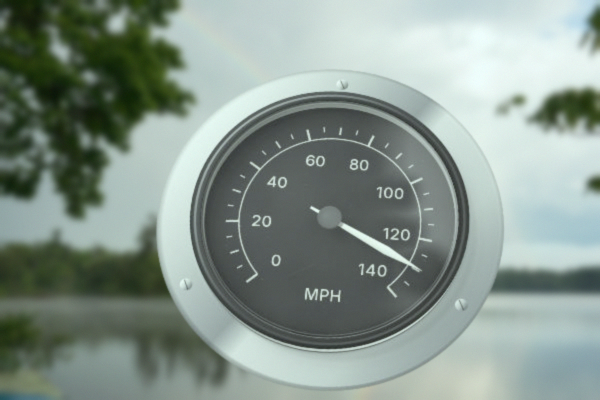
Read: 130 (mph)
